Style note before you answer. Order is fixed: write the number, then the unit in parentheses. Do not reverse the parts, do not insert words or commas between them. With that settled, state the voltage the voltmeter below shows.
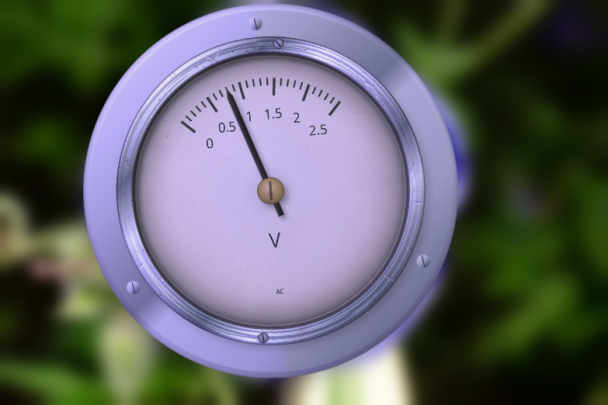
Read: 0.8 (V)
